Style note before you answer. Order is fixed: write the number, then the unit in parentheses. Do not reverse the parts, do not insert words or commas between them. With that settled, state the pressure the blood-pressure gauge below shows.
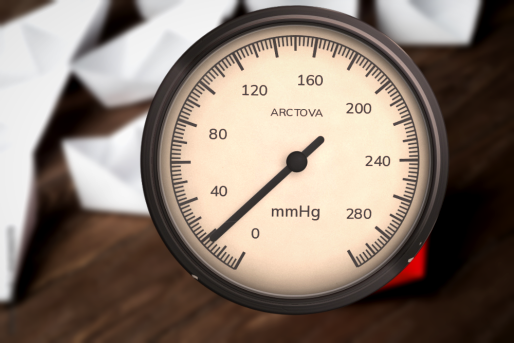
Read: 18 (mmHg)
